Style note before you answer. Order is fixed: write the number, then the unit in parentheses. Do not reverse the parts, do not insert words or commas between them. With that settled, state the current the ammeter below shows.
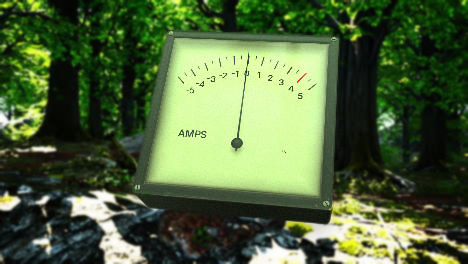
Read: 0 (A)
